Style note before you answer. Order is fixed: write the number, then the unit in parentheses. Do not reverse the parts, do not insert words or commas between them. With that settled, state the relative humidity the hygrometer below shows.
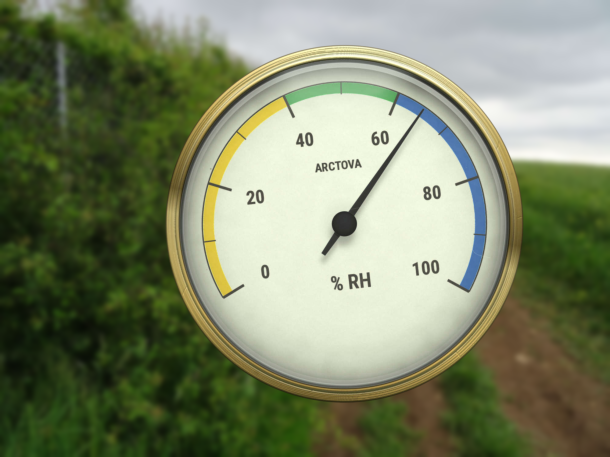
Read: 65 (%)
